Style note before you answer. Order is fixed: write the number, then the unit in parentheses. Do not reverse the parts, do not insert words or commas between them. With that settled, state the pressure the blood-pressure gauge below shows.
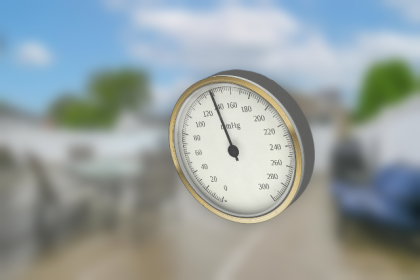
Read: 140 (mmHg)
